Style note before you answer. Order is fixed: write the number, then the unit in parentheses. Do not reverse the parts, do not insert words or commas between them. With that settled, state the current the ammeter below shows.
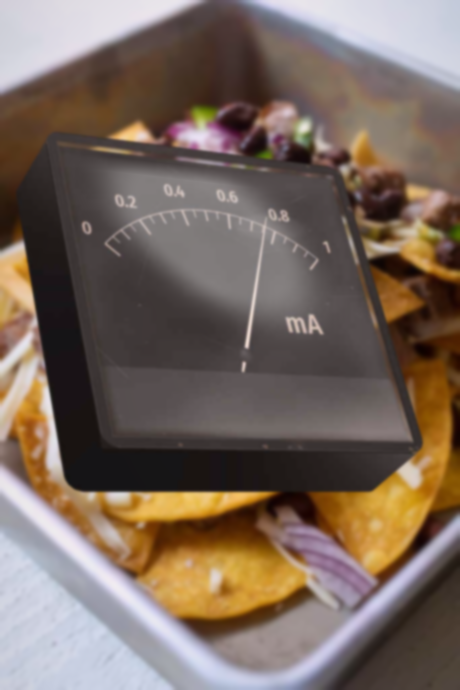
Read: 0.75 (mA)
